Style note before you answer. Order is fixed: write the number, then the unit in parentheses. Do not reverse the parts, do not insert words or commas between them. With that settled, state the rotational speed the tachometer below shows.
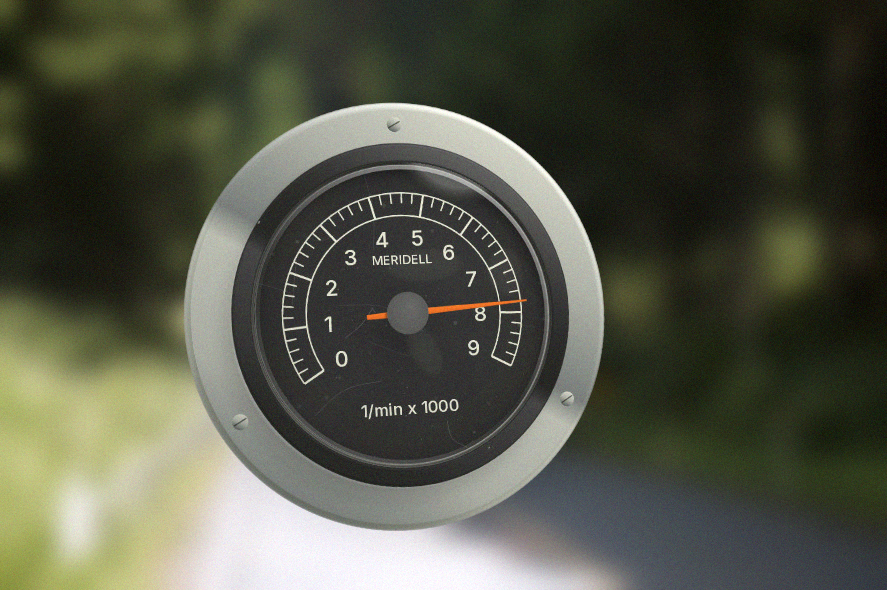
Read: 7800 (rpm)
